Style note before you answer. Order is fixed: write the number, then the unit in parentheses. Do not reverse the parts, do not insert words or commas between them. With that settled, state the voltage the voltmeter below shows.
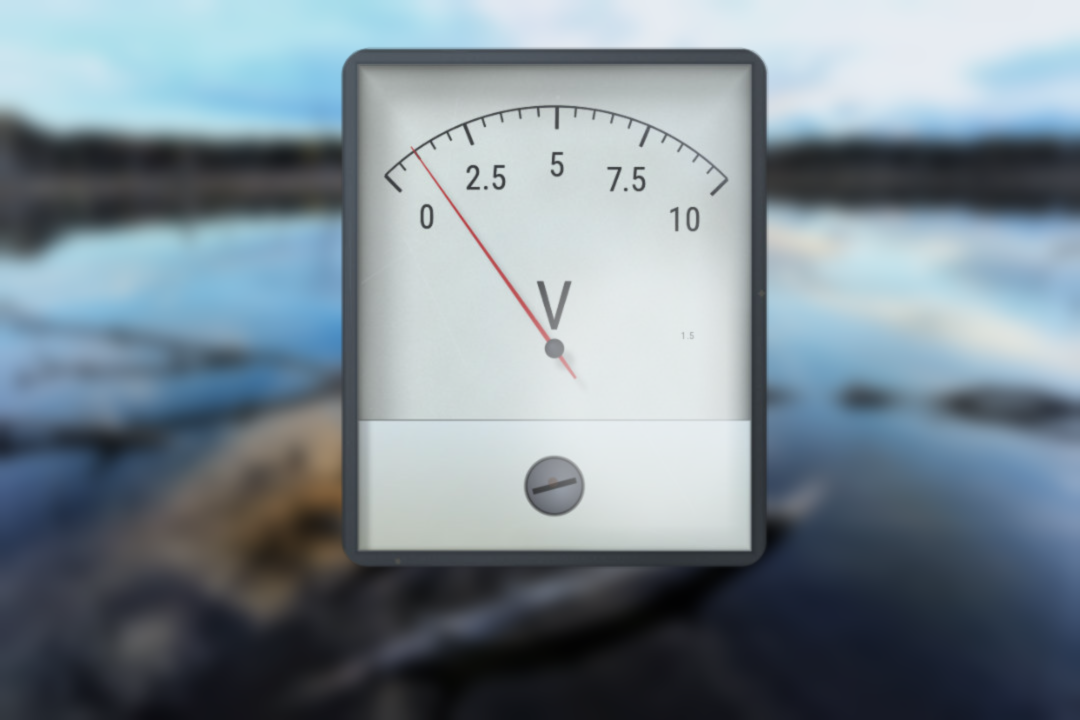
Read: 1 (V)
